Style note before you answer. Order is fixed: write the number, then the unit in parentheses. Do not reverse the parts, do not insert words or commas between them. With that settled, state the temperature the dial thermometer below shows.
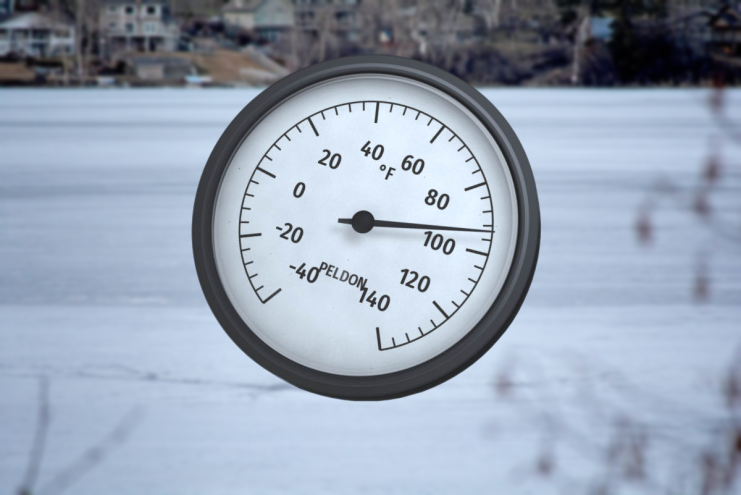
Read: 94 (°F)
